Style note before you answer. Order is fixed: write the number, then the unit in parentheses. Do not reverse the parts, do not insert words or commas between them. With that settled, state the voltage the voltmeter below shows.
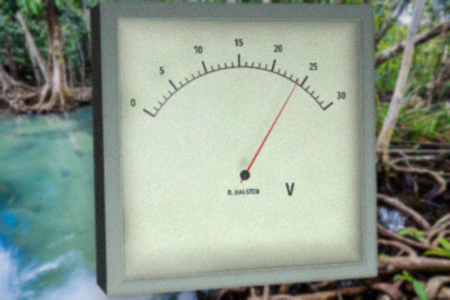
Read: 24 (V)
